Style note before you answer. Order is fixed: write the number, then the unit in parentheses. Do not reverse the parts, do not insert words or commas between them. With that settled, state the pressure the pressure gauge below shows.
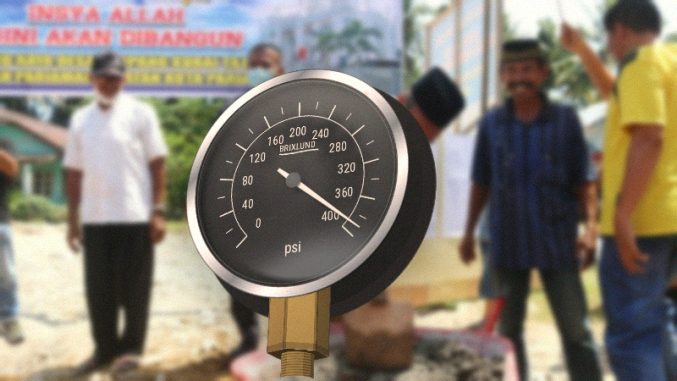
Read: 390 (psi)
